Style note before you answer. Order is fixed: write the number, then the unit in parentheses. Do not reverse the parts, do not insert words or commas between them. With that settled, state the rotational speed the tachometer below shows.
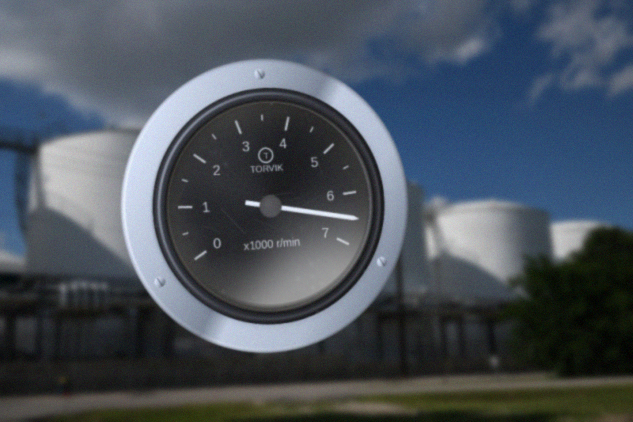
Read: 6500 (rpm)
